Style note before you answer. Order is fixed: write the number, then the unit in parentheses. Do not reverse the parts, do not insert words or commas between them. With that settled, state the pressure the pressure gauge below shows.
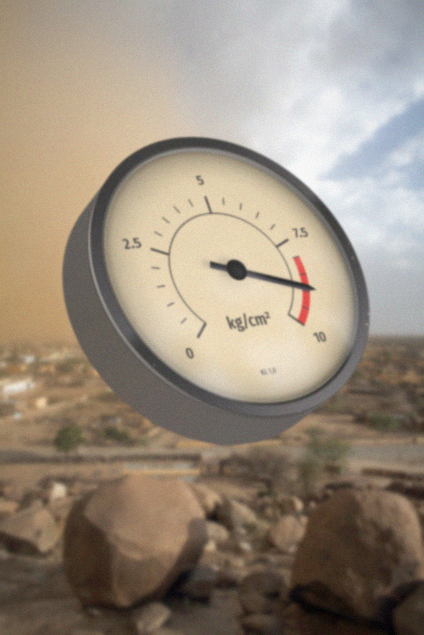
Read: 9 (kg/cm²)
